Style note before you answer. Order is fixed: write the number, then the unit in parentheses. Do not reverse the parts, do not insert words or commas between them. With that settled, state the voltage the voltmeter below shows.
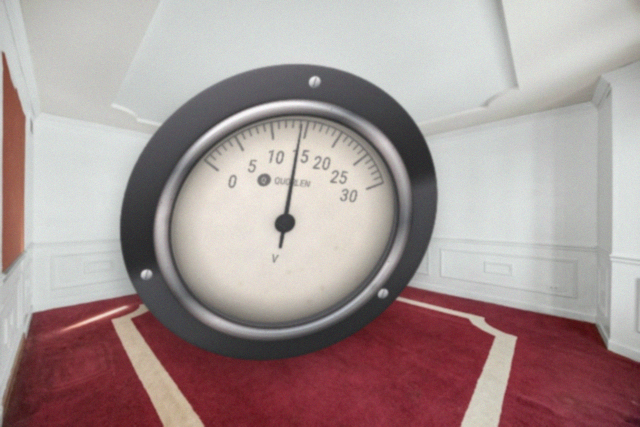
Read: 14 (V)
